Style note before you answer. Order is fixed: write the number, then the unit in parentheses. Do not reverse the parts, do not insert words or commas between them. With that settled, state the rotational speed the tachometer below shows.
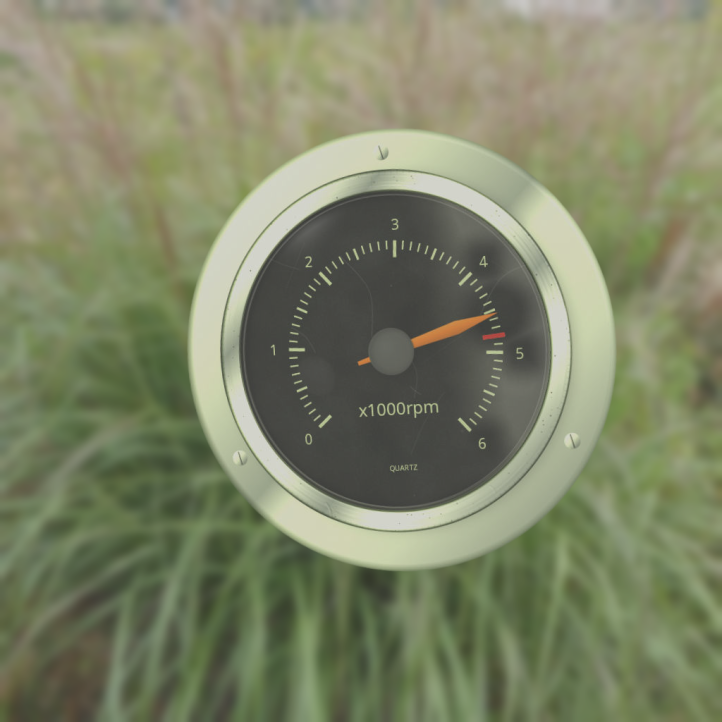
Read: 4550 (rpm)
